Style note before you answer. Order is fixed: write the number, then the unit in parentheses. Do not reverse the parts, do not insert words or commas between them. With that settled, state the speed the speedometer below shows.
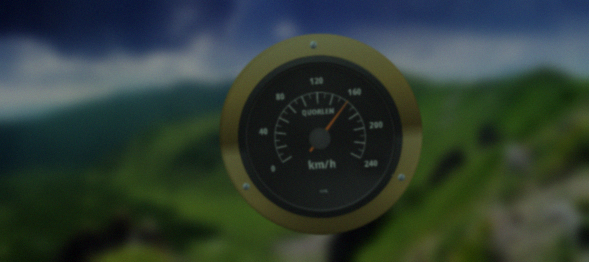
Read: 160 (km/h)
